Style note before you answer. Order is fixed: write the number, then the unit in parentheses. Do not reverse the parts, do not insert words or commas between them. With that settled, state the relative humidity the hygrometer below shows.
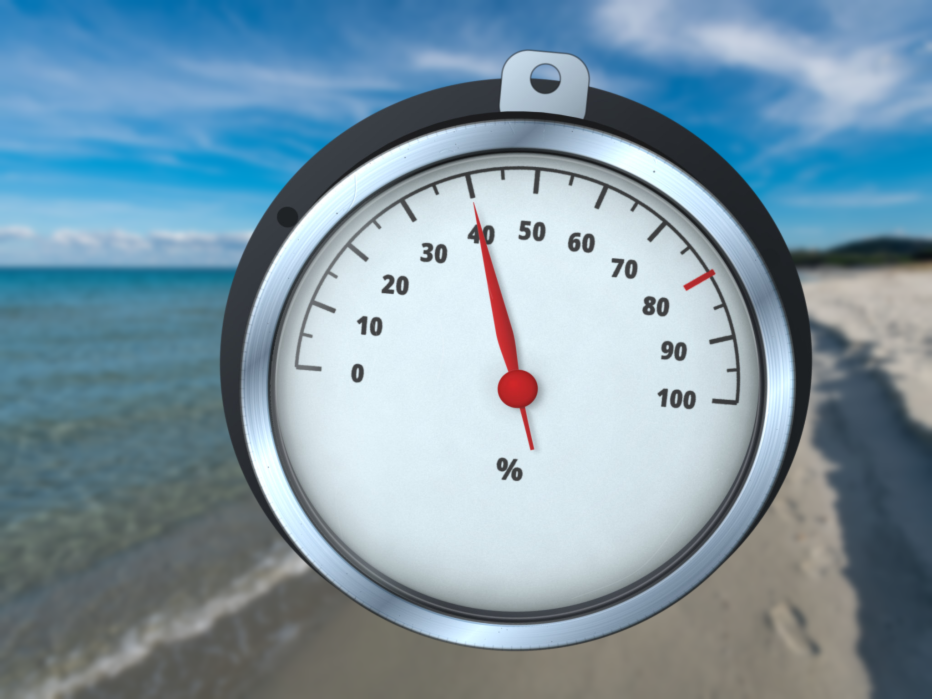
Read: 40 (%)
